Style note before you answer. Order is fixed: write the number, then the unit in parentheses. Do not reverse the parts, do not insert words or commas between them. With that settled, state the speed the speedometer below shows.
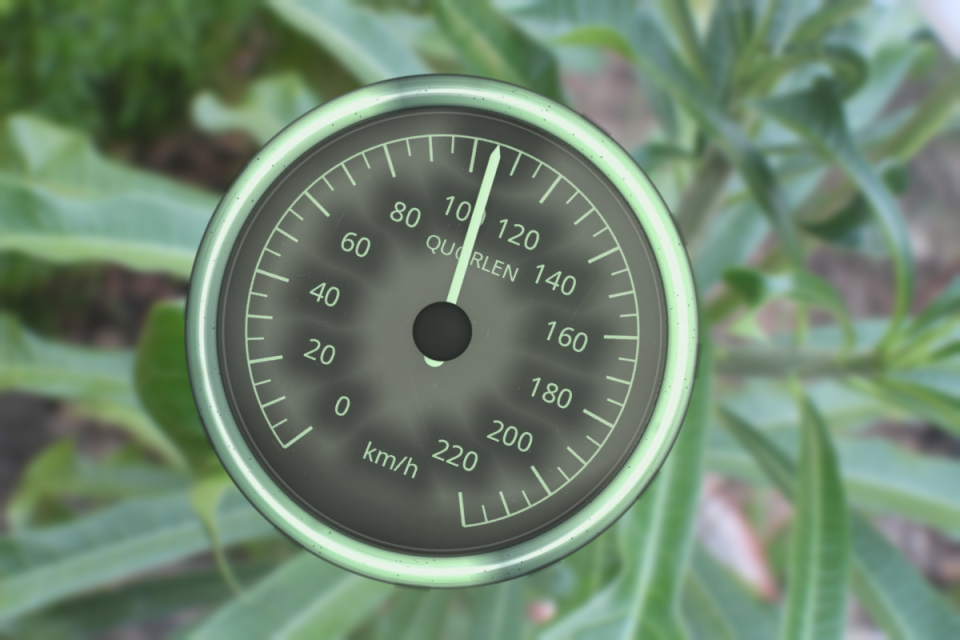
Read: 105 (km/h)
